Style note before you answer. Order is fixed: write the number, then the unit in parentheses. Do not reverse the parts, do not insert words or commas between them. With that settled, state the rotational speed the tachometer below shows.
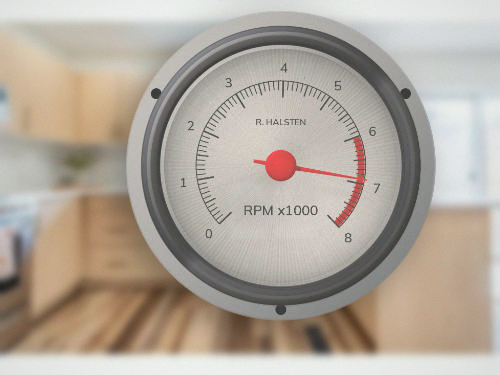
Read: 6900 (rpm)
